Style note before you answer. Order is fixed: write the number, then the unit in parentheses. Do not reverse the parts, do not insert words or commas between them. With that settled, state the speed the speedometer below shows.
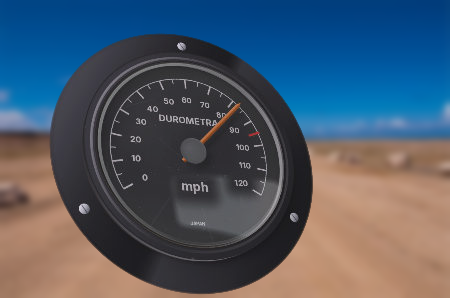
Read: 82.5 (mph)
